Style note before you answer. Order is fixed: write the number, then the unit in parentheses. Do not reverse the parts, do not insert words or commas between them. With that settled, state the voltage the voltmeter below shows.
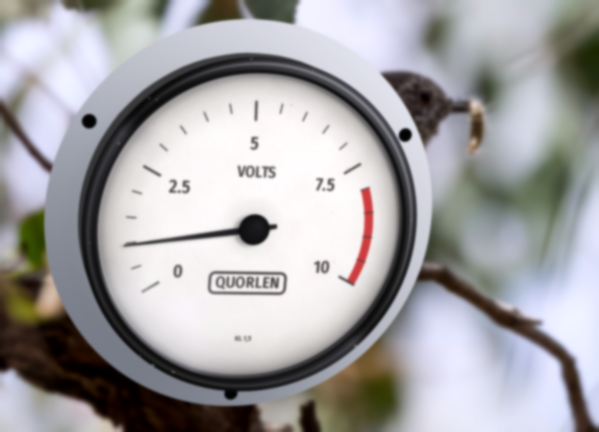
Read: 1 (V)
